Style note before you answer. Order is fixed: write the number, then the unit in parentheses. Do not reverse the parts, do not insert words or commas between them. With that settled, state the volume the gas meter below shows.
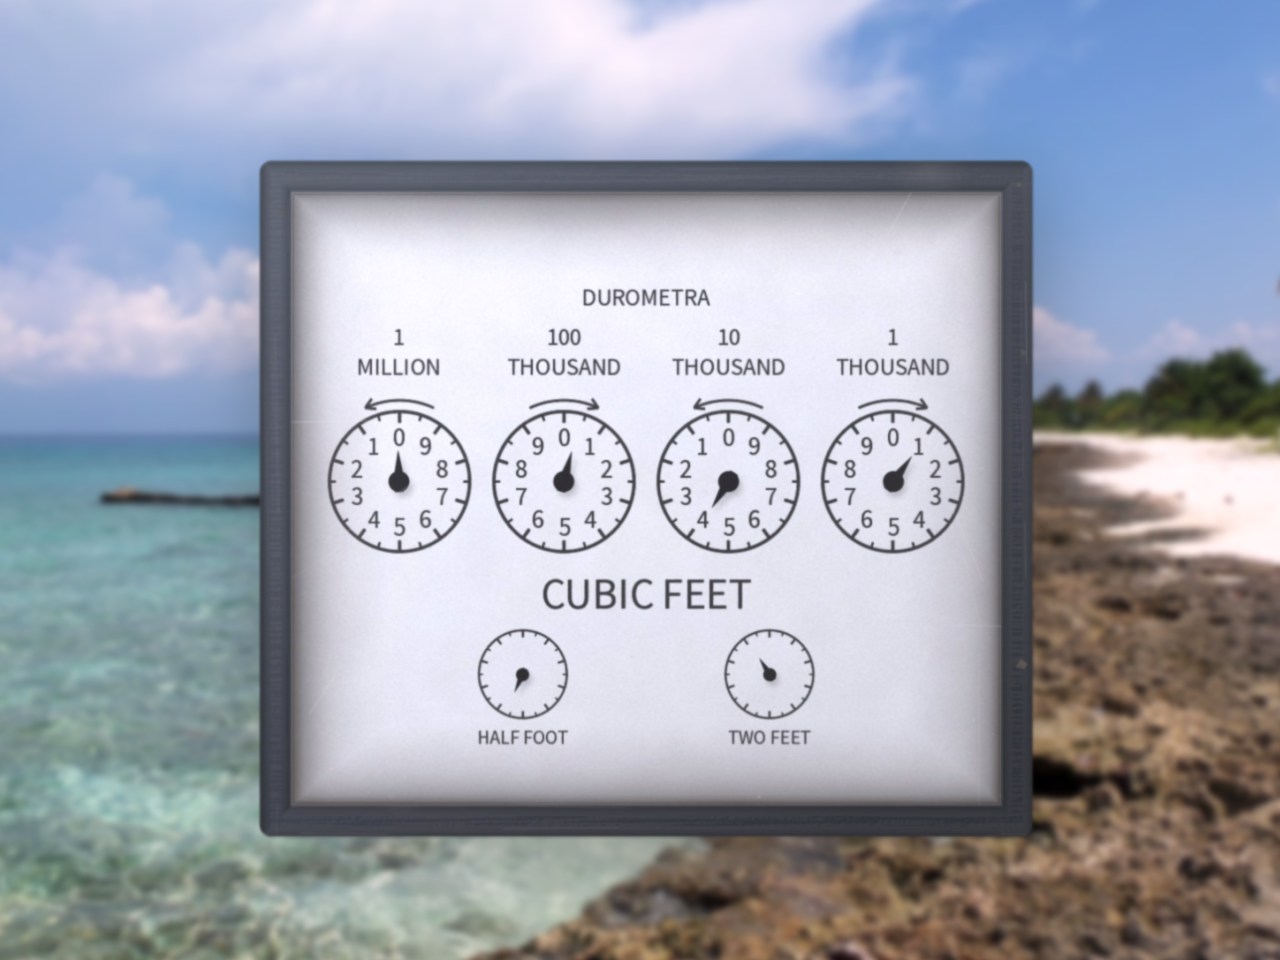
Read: 4100 (ft³)
